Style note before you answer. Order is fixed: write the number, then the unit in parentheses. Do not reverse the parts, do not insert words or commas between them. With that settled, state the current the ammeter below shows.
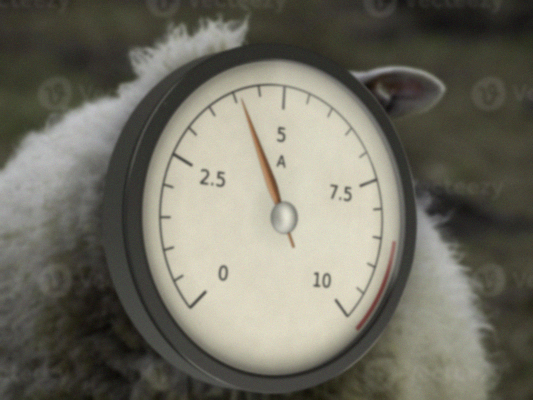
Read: 4 (A)
